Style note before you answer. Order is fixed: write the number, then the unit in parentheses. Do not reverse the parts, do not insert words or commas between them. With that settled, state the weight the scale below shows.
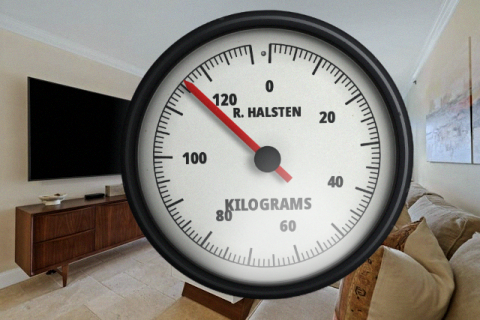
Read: 116 (kg)
